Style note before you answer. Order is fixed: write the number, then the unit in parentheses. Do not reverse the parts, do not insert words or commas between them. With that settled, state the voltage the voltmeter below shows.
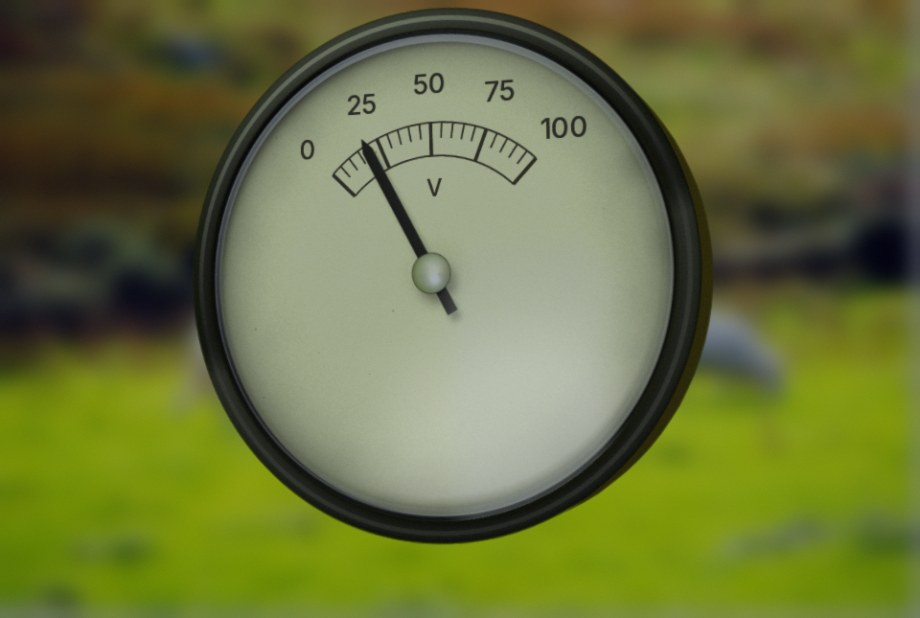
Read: 20 (V)
